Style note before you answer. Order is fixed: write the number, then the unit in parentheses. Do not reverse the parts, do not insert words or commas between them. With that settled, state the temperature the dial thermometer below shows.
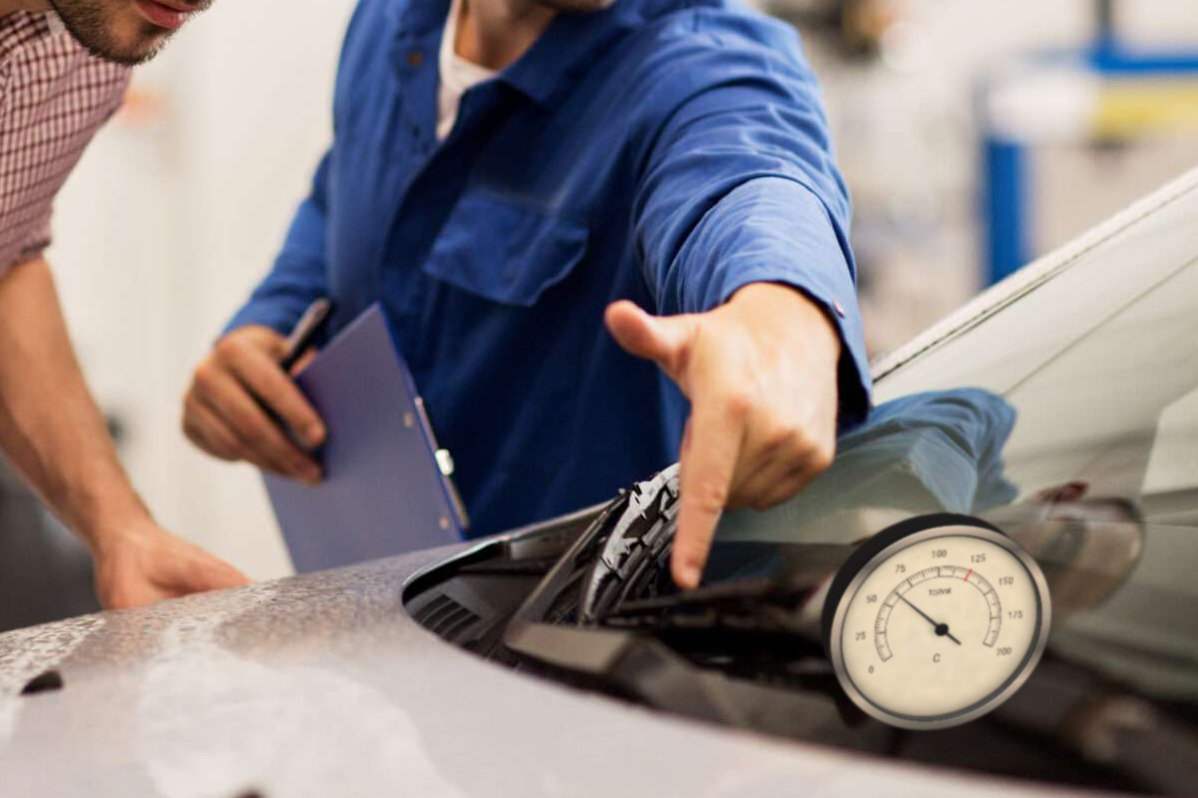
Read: 62.5 (°C)
